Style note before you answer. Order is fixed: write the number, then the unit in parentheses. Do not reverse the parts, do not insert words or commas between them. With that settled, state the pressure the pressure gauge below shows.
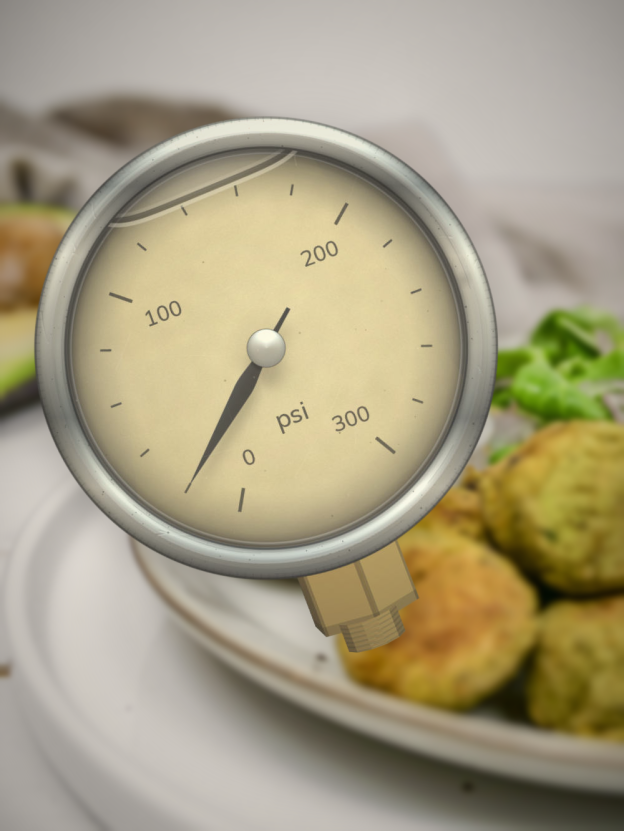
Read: 20 (psi)
